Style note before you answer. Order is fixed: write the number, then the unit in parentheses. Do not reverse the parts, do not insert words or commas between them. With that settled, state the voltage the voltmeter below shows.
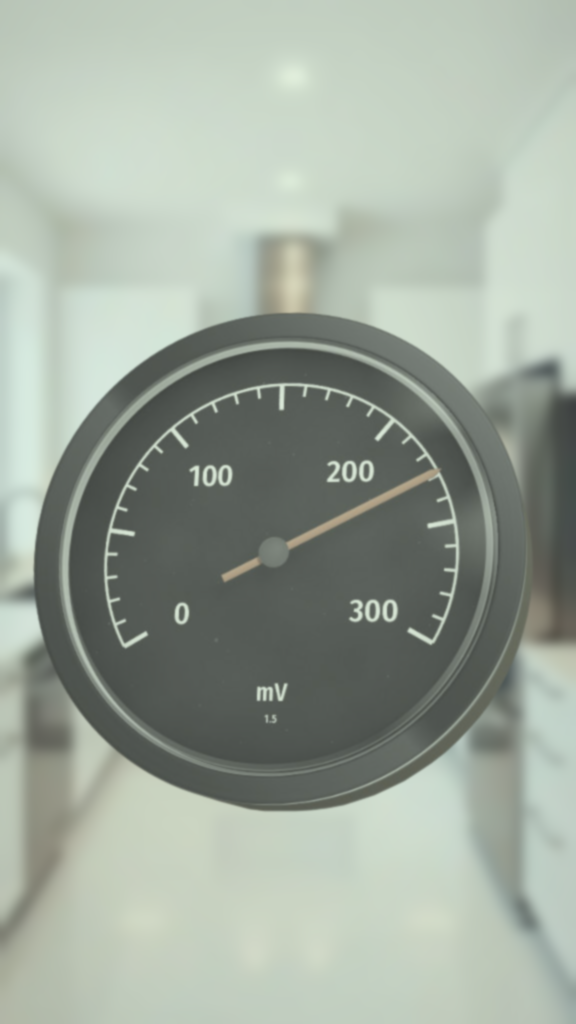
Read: 230 (mV)
